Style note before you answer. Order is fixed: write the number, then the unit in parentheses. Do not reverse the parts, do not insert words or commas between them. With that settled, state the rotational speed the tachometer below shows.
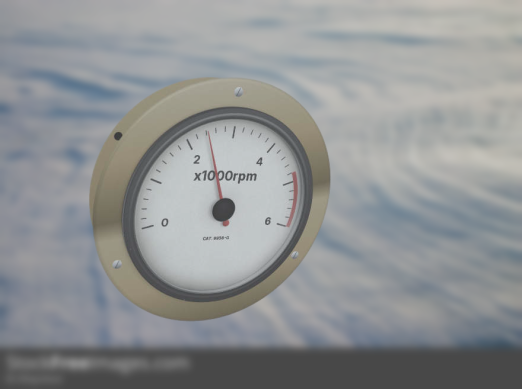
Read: 2400 (rpm)
